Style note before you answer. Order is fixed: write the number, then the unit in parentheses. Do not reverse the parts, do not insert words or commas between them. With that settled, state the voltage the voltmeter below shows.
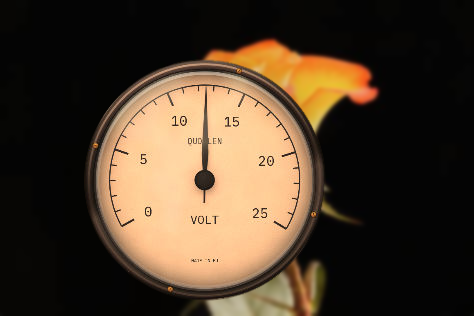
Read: 12.5 (V)
